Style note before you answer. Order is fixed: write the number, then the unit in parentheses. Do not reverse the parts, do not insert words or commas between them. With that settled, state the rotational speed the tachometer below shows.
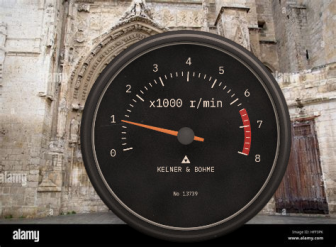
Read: 1000 (rpm)
